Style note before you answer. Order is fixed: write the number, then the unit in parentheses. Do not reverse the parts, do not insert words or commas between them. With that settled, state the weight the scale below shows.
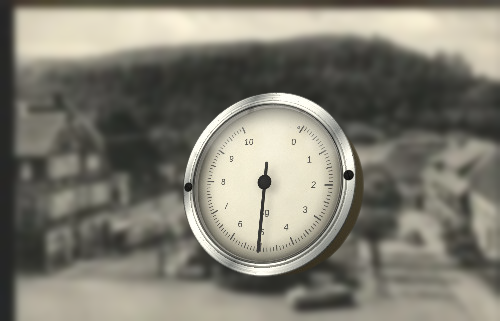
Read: 5 (kg)
